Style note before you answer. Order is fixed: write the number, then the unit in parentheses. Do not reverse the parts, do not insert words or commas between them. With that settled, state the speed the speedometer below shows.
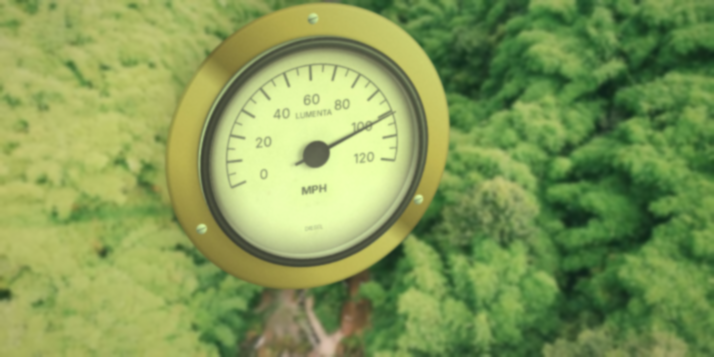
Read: 100 (mph)
